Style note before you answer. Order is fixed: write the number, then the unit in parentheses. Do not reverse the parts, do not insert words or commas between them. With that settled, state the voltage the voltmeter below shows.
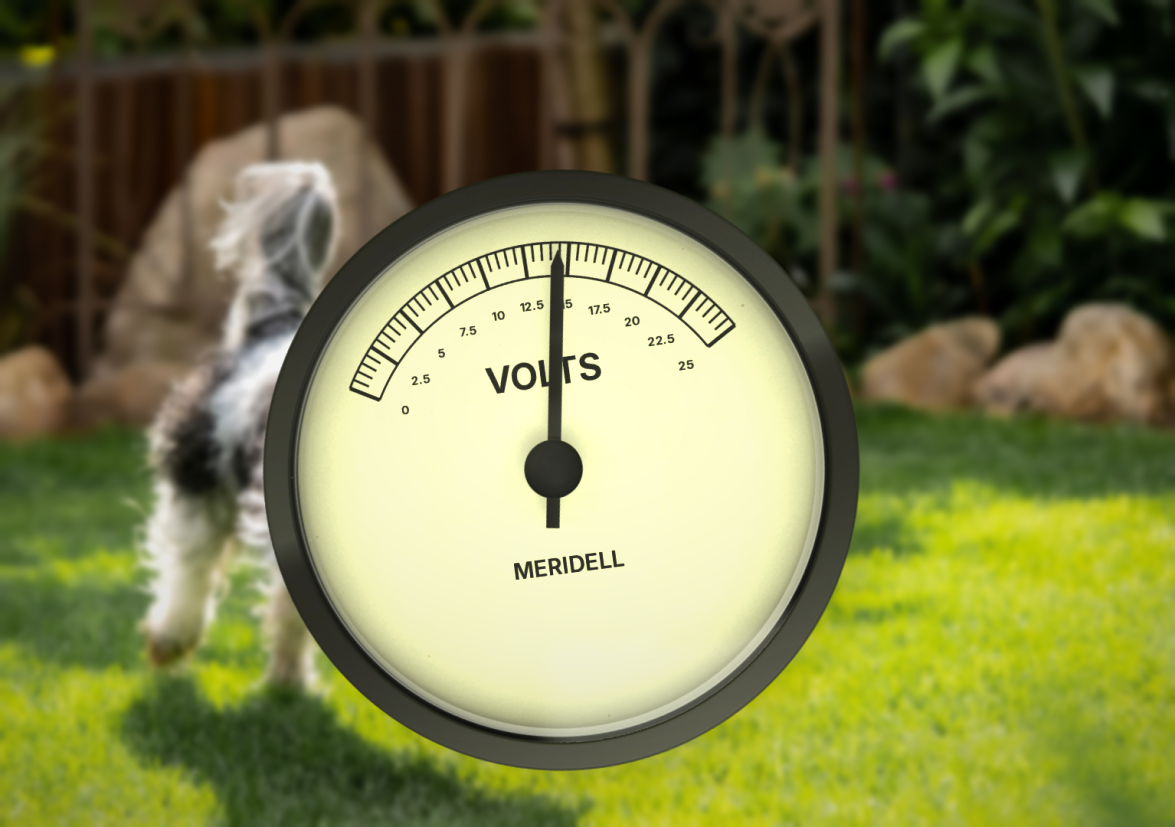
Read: 14.5 (V)
